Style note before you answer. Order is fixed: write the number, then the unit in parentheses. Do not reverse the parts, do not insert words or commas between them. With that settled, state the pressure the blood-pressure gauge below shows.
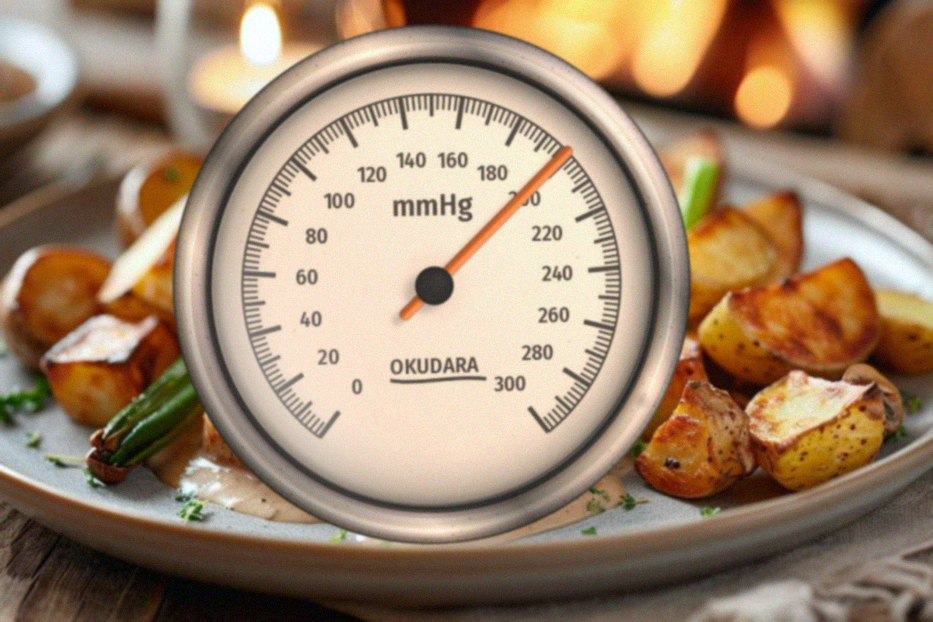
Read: 198 (mmHg)
